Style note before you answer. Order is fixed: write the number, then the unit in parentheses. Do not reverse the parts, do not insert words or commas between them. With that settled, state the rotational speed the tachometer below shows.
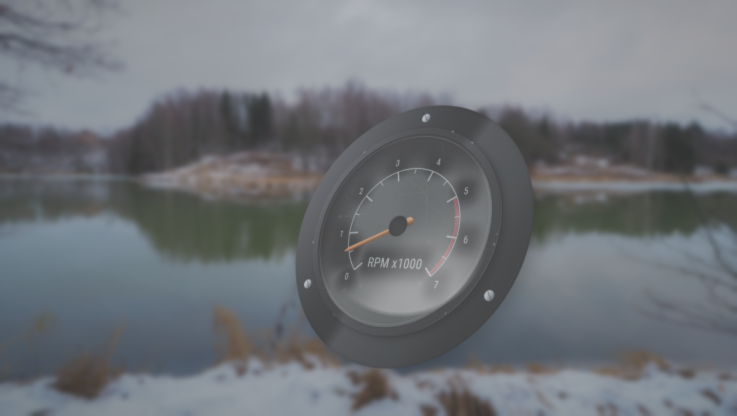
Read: 500 (rpm)
